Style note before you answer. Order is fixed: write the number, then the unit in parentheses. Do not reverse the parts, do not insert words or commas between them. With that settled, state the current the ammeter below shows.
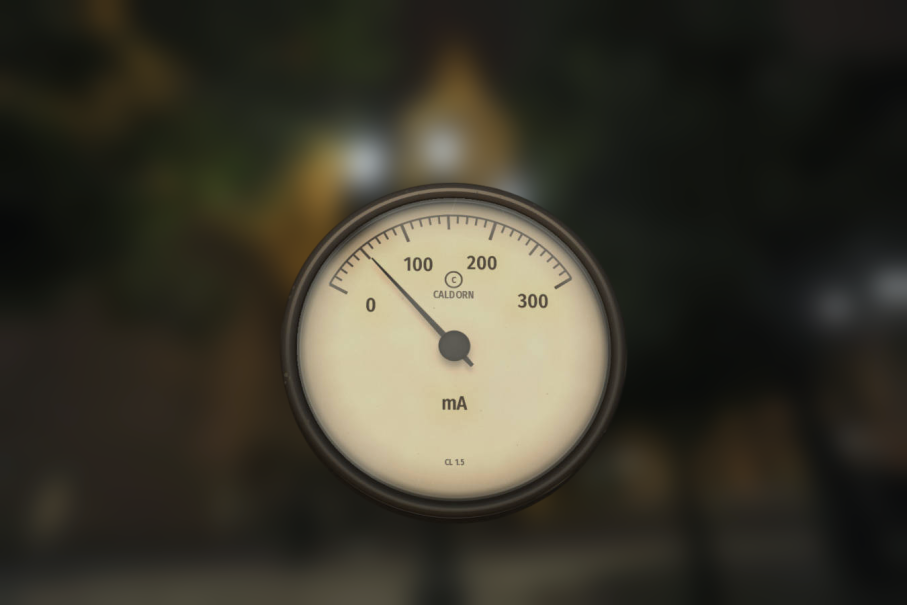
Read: 50 (mA)
